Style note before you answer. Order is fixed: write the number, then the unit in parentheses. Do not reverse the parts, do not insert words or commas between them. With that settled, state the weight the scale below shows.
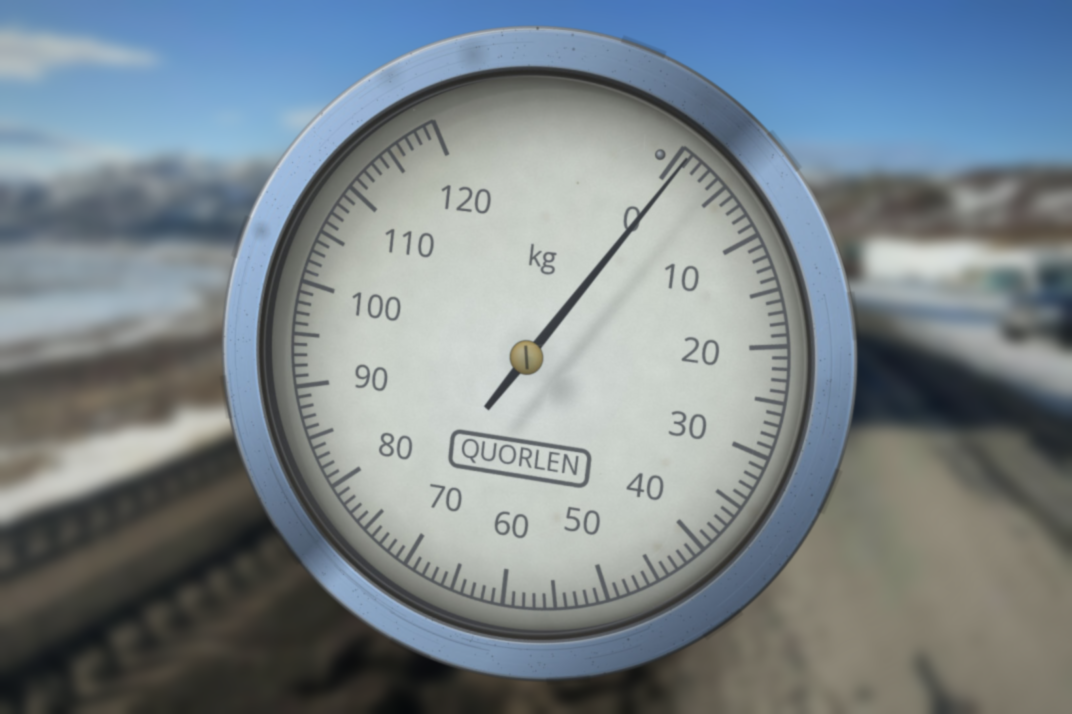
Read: 1 (kg)
